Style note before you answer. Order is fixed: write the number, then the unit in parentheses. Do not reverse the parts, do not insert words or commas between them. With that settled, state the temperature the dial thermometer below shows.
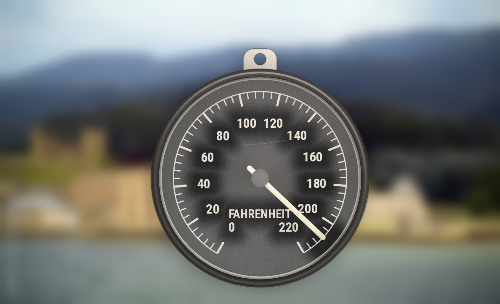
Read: 208 (°F)
